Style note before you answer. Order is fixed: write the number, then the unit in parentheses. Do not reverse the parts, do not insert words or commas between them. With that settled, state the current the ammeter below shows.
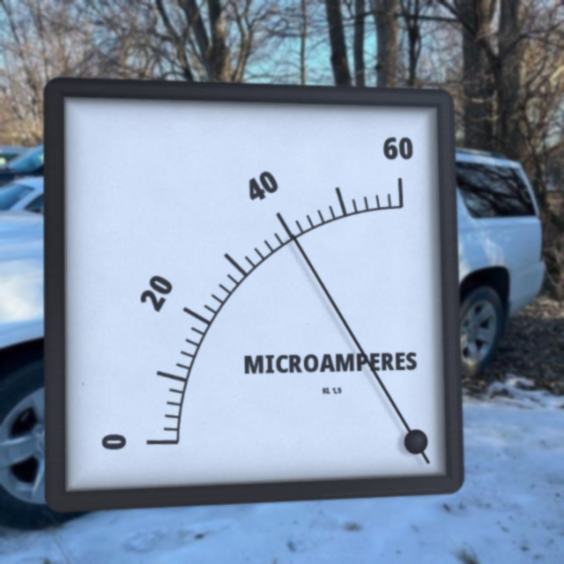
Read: 40 (µA)
